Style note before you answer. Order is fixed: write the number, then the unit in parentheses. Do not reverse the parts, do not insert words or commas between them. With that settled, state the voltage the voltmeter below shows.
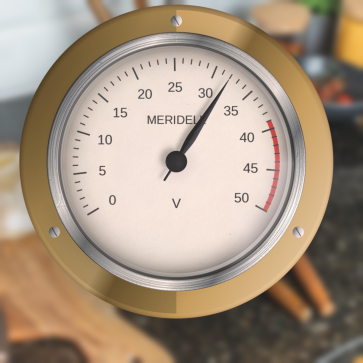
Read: 32 (V)
